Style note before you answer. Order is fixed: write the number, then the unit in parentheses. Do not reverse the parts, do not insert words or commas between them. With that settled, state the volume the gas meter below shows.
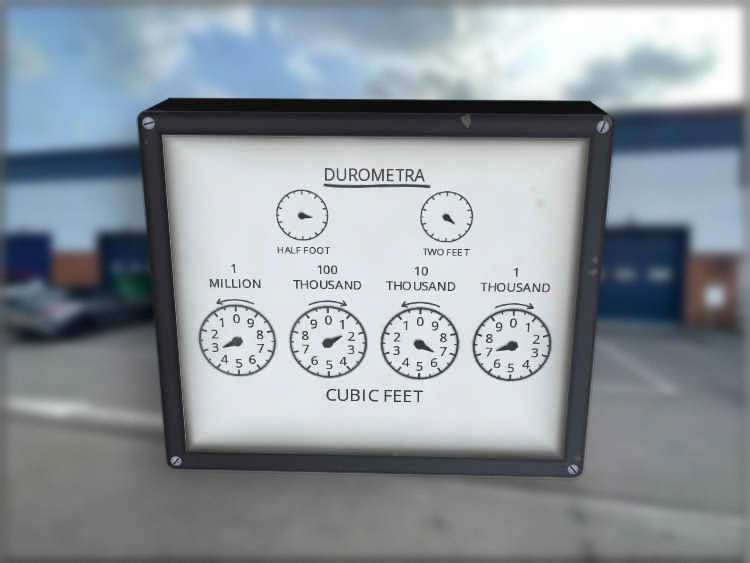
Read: 316700 (ft³)
